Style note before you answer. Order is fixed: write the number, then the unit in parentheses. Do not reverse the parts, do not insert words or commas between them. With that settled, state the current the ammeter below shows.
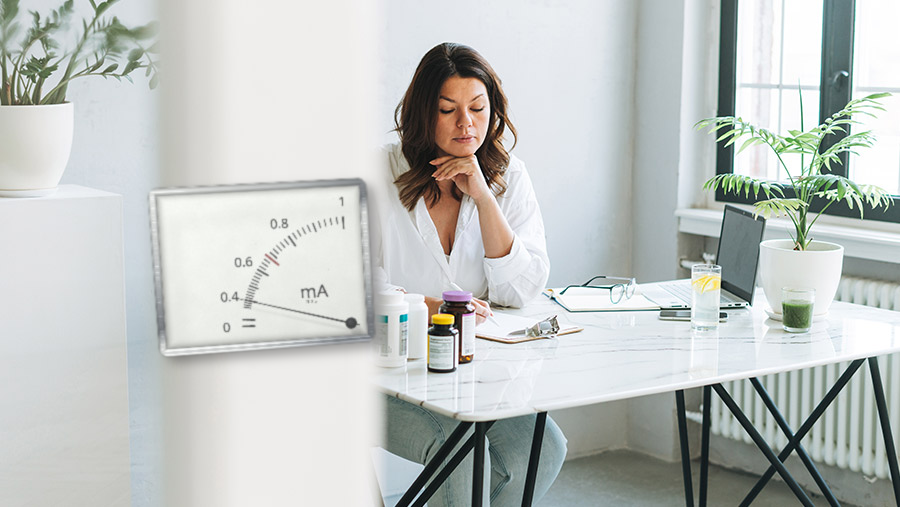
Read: 0.4 (mA)
